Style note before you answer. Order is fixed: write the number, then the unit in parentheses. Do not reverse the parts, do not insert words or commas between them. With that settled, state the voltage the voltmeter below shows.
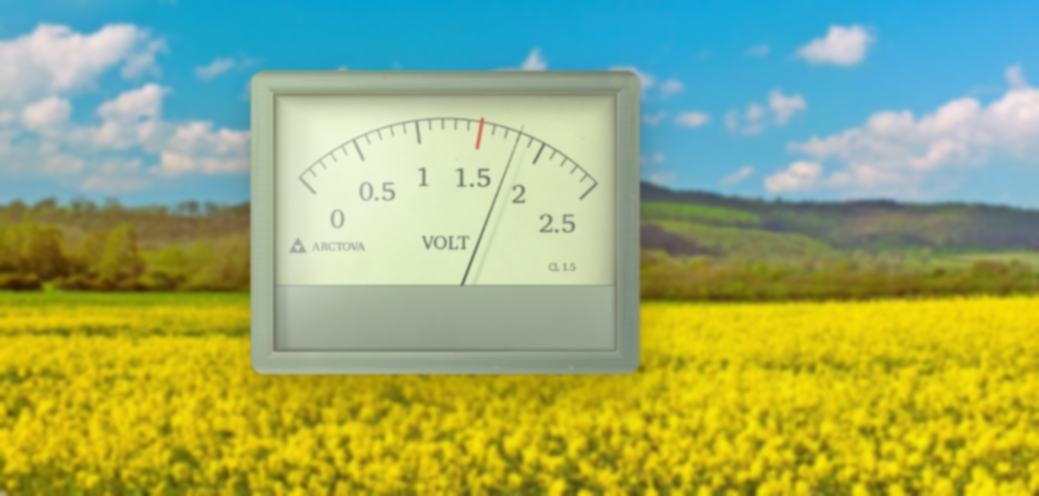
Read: 1.8 (V)
